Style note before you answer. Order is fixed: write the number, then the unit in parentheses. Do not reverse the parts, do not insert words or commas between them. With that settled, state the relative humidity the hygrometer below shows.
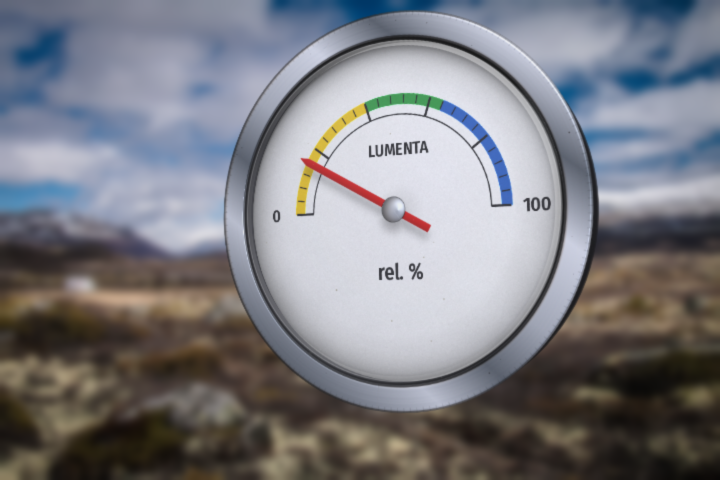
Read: 16 (%)
